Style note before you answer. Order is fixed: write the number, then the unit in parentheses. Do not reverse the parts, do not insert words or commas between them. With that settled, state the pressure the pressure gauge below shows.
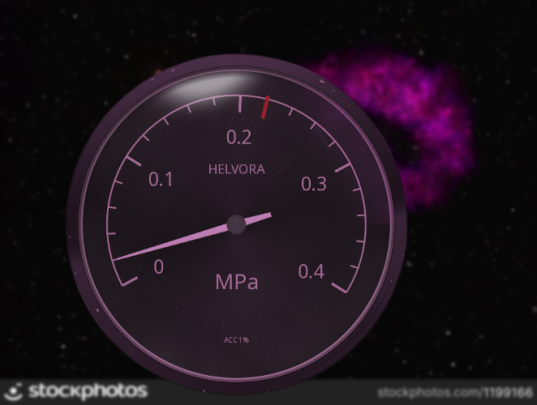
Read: 0.02 (MPa)
